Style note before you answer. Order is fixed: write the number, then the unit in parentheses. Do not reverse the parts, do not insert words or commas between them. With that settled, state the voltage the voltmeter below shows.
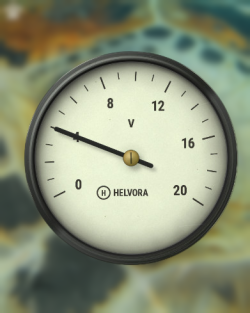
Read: 4 (V)
